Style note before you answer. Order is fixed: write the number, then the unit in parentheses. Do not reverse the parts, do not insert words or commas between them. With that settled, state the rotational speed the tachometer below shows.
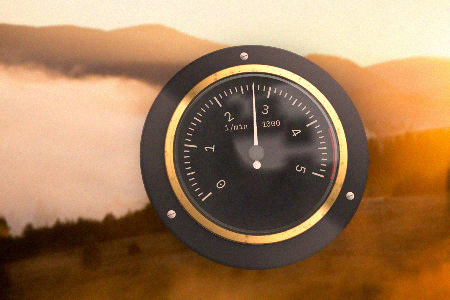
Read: 2700 (rpm)
